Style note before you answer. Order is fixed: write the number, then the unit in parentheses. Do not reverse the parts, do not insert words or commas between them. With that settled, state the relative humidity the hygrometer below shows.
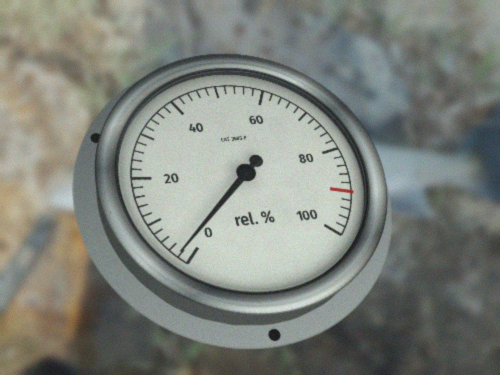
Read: 2 (%)
